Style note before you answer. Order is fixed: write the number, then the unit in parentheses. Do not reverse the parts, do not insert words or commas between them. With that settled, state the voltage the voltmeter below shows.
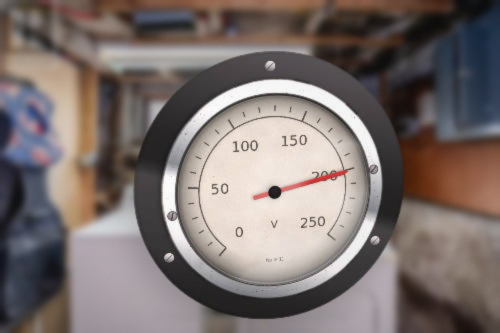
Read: 200 (V)
